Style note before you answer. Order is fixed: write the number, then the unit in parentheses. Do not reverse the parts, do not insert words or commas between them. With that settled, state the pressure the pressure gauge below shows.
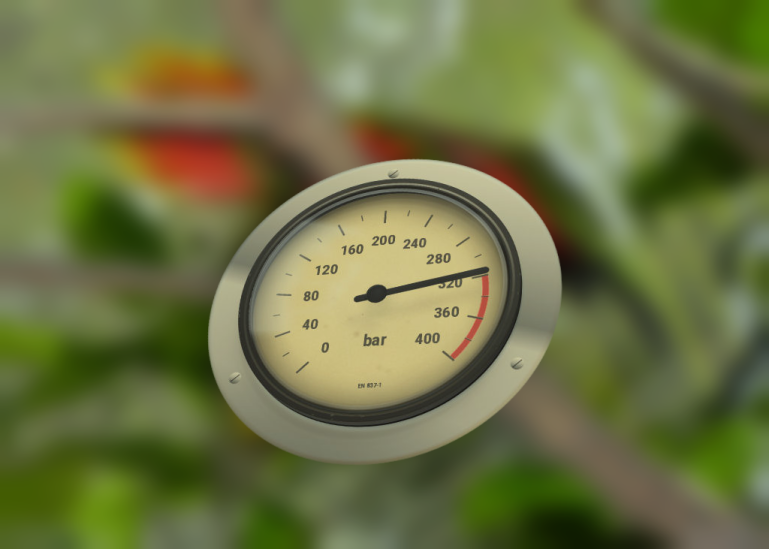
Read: 320 (bar)
